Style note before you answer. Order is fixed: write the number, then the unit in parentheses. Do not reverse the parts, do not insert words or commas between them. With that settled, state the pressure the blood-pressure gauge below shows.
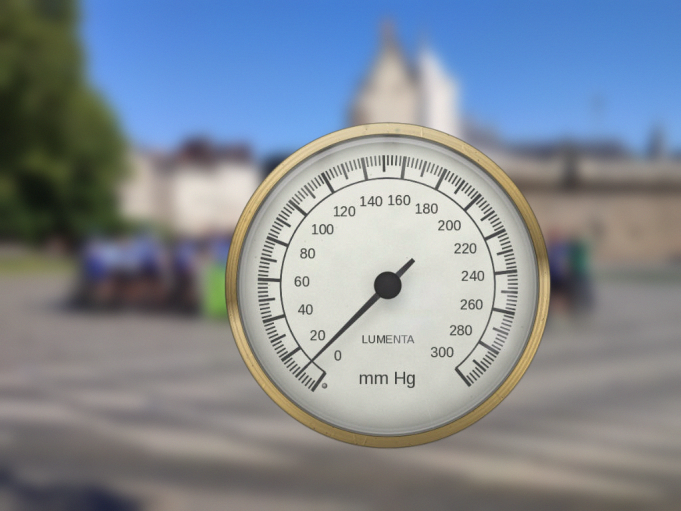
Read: 10 (mmHg)
